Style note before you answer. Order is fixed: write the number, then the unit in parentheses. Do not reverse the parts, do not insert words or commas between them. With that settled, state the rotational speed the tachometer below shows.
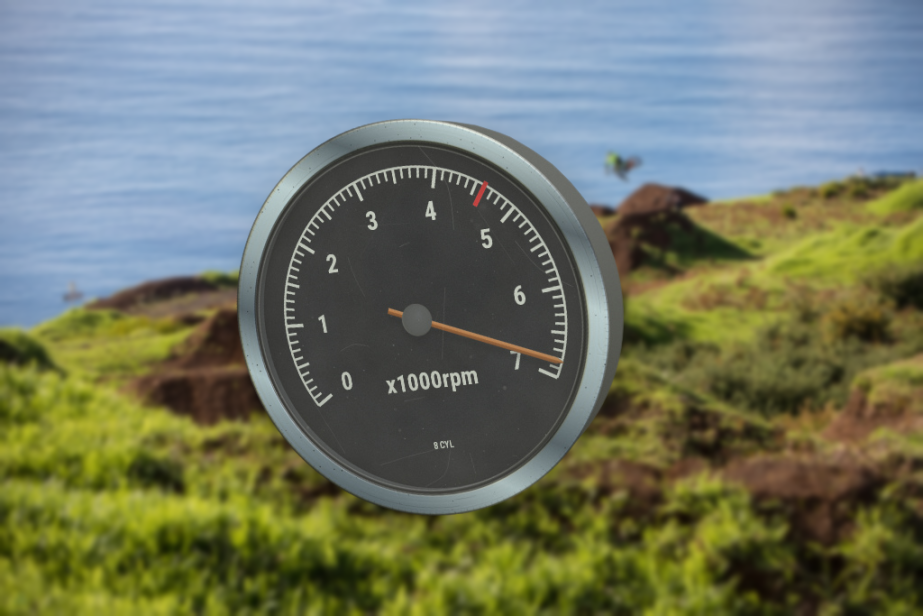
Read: 6800 (rpm)
